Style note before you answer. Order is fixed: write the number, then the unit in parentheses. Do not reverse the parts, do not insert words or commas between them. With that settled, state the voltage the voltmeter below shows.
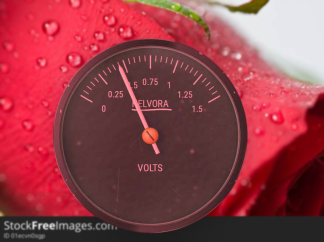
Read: 0.45 (V)
